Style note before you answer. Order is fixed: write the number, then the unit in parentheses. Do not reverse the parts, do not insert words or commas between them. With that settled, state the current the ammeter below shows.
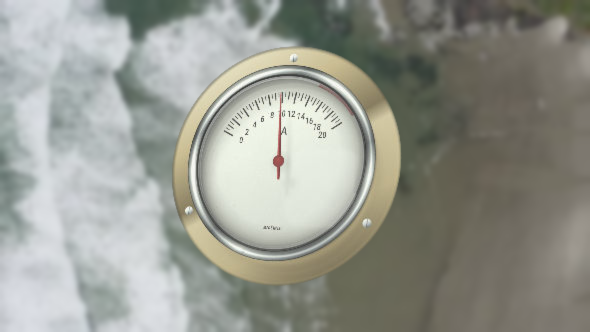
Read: 10 (A)
